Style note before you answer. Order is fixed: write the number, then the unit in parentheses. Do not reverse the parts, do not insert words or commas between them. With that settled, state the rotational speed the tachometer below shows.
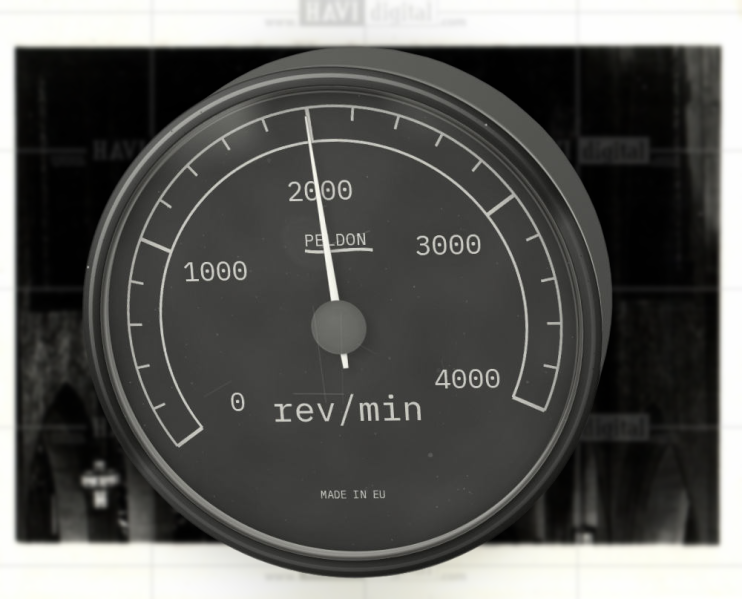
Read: 2000 (rpm)
